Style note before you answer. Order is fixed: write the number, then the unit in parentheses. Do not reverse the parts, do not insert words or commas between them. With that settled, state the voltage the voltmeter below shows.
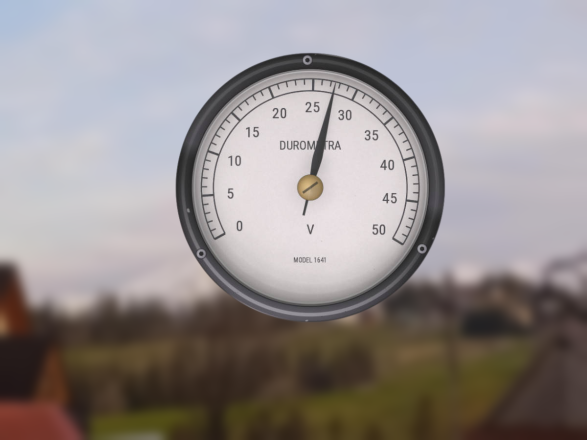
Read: 27.5 (V)
